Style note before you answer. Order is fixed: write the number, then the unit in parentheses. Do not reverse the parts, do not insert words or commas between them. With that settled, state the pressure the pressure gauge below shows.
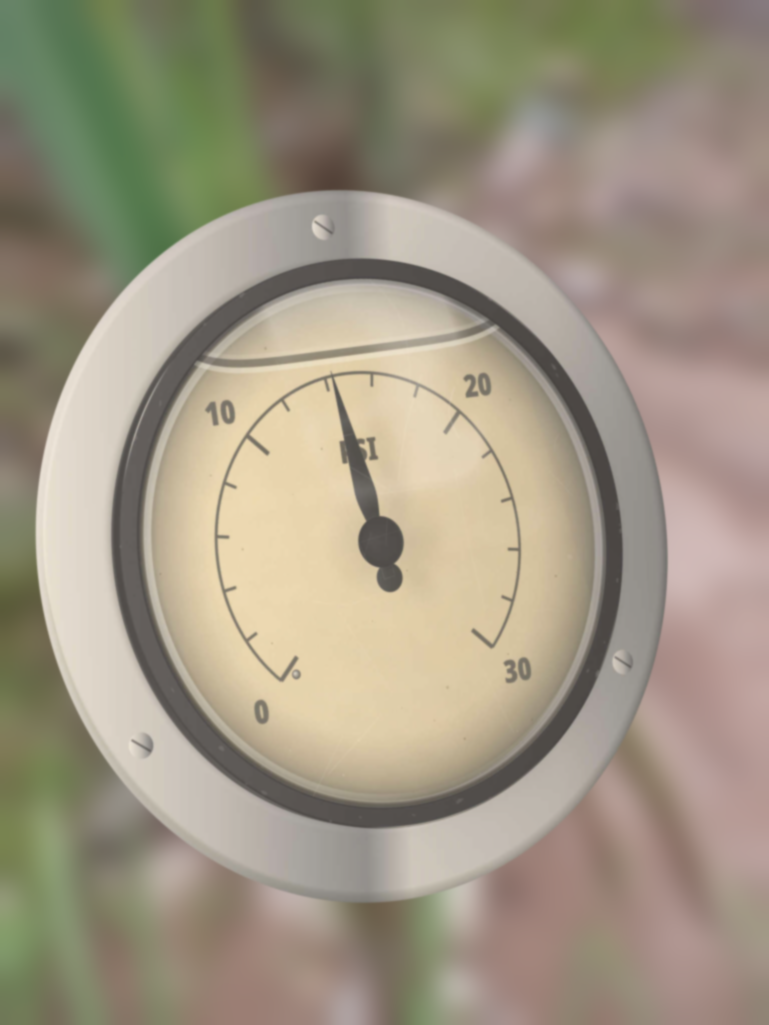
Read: 14 (psi)
